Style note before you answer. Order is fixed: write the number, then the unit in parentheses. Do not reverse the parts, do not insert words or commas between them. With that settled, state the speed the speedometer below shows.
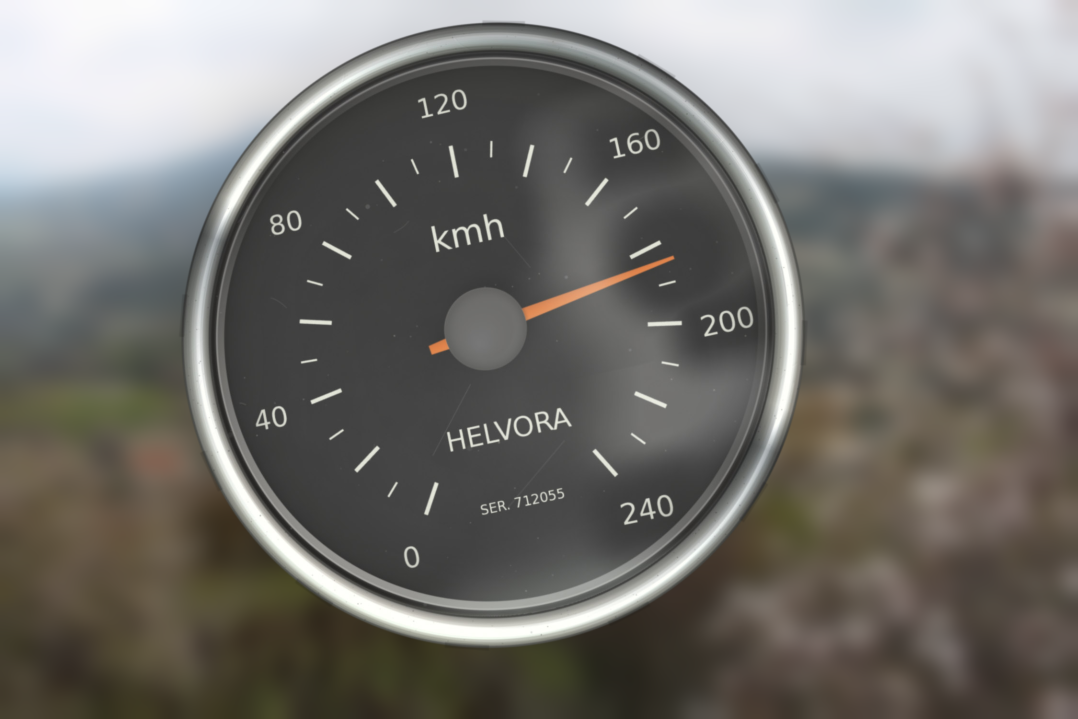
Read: 185 (km/h)
